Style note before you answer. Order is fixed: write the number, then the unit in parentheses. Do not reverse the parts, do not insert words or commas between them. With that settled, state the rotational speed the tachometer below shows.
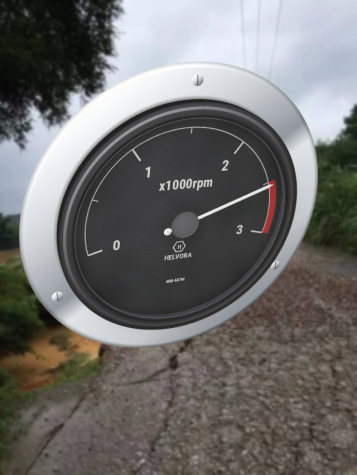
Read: 2500 (rpm)
